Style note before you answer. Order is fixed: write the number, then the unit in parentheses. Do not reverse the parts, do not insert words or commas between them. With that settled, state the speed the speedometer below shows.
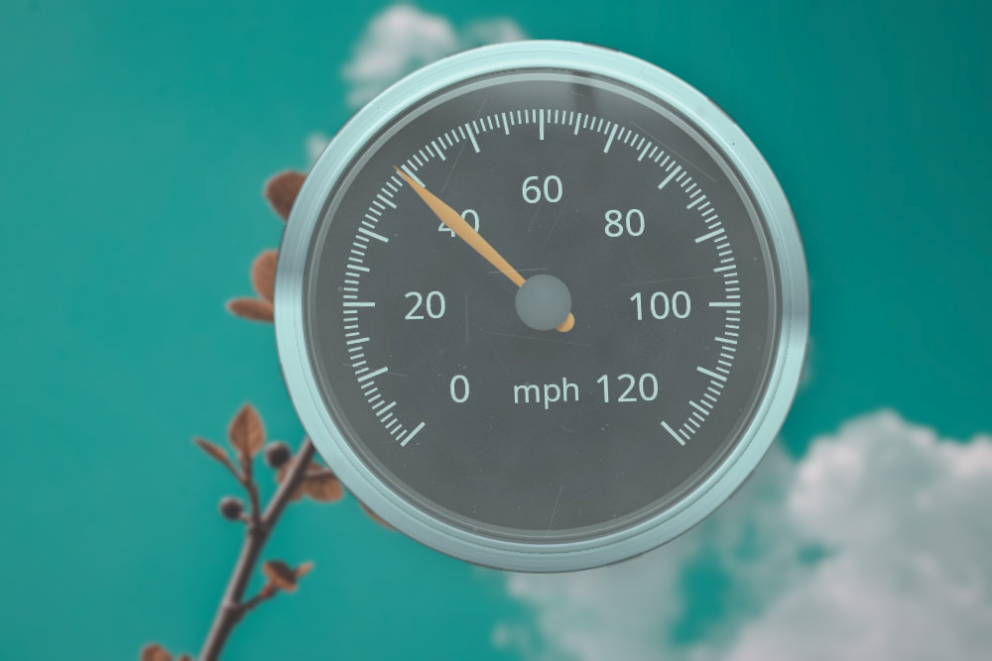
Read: 39 (mph)
